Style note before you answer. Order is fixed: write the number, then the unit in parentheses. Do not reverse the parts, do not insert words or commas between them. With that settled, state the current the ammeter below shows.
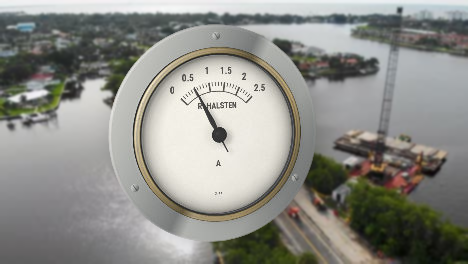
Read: 0.5 (A)
